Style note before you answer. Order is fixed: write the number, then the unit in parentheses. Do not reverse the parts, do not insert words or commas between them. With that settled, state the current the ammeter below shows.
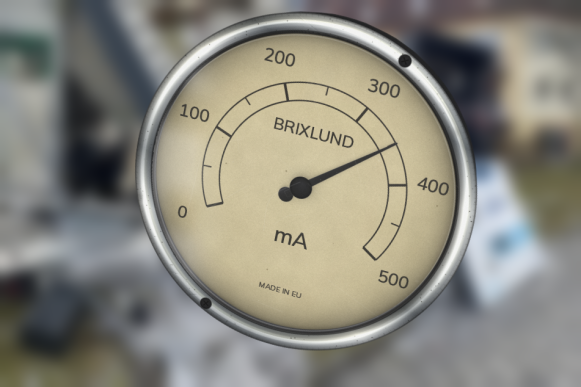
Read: 350 (mA)
